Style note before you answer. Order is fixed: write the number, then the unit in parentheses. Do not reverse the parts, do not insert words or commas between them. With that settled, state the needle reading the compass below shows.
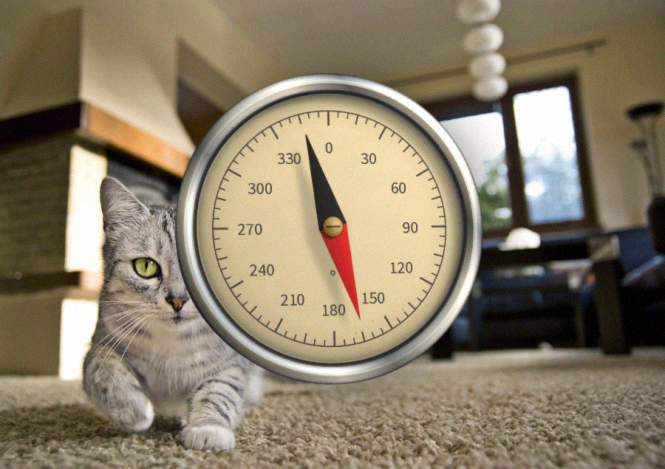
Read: 165 (°)
